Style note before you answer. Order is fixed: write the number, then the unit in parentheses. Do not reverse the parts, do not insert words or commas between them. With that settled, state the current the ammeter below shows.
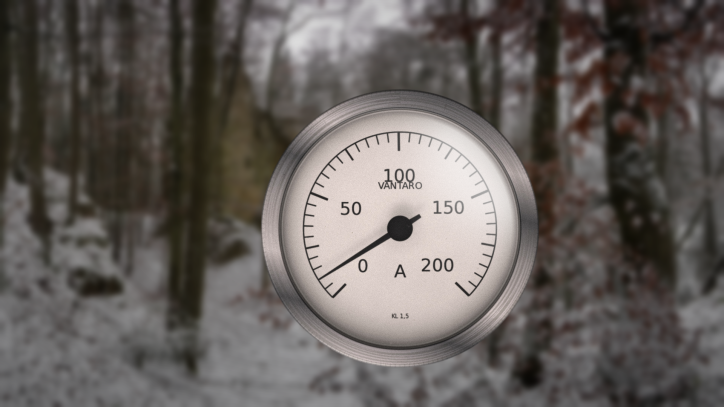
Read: 10 (A)
